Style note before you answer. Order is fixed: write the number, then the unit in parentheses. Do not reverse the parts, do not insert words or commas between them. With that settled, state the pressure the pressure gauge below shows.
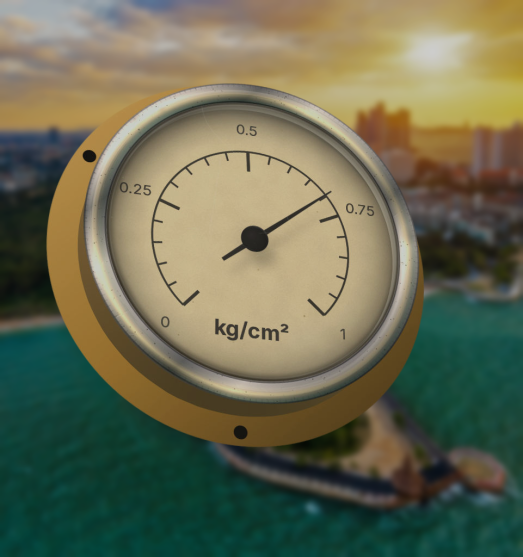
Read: 0.7 (kg/cm²)
